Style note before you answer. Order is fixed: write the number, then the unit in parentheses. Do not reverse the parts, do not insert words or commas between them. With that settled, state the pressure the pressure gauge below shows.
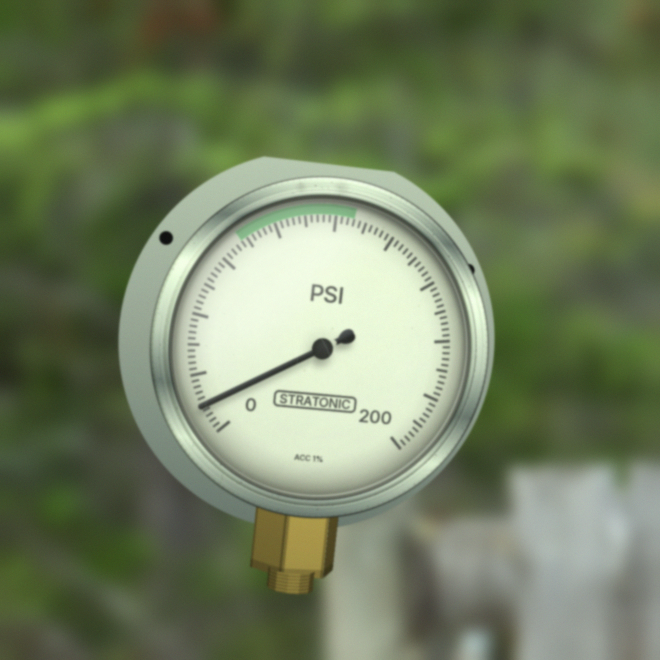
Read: 10 (psi)
